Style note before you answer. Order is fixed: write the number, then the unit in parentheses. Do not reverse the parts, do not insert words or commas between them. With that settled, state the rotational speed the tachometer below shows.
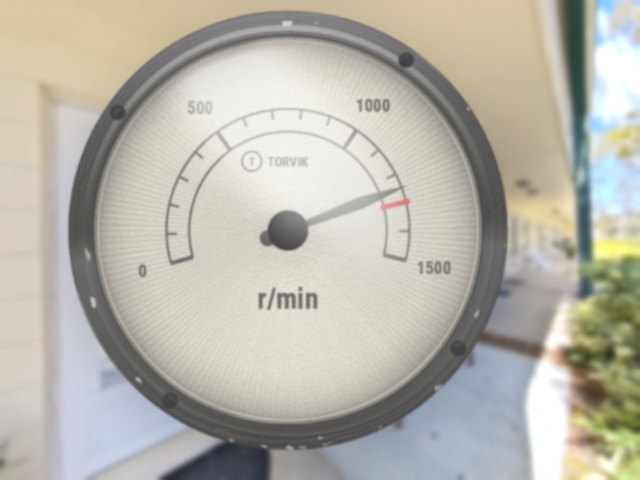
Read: 1250 (rpm)
